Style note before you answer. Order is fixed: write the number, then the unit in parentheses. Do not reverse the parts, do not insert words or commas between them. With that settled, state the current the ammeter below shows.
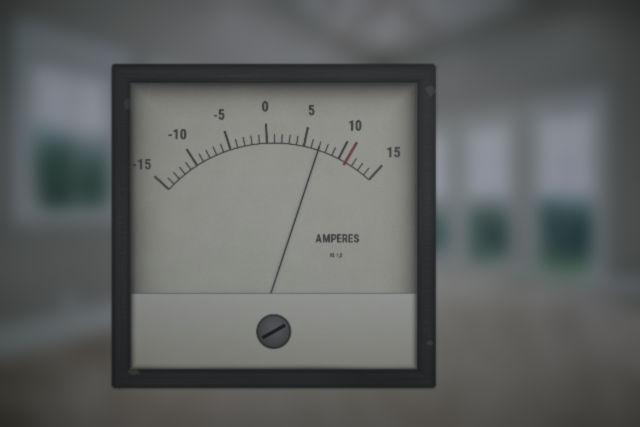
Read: 7 (A)
